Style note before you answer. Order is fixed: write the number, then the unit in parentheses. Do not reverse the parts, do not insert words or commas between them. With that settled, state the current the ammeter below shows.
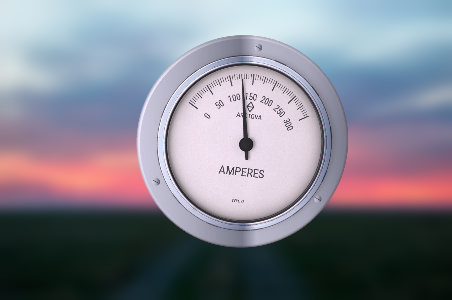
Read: 125 (A)
